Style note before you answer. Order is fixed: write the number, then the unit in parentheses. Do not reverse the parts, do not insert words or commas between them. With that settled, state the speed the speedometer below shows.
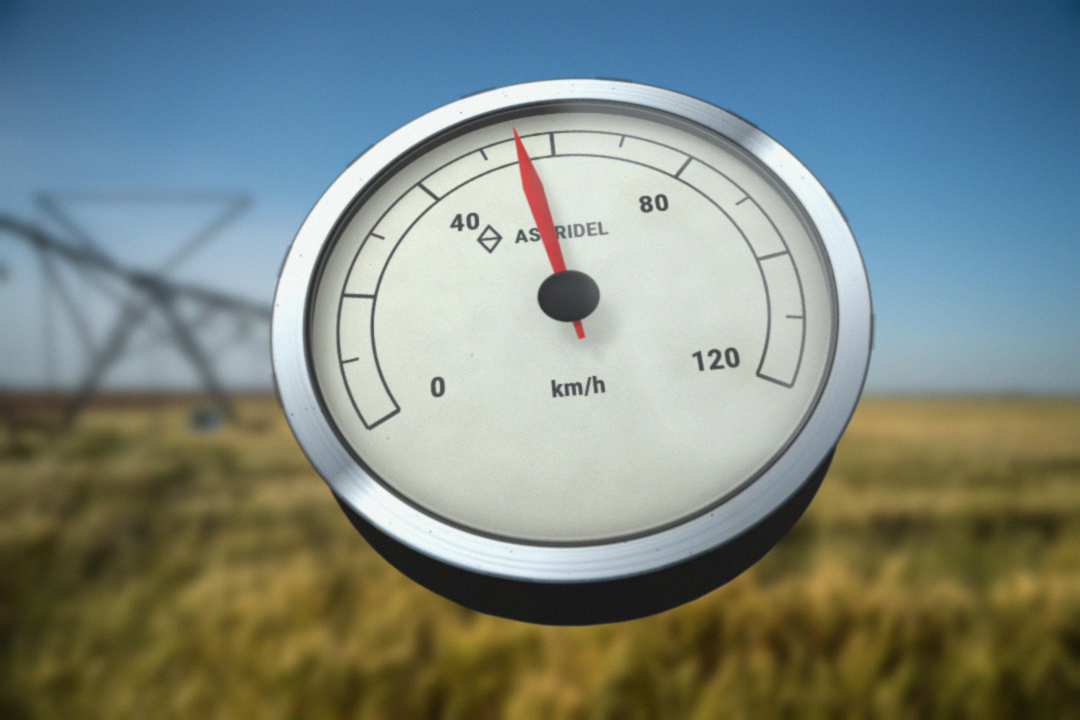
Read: 55 (km/h)
